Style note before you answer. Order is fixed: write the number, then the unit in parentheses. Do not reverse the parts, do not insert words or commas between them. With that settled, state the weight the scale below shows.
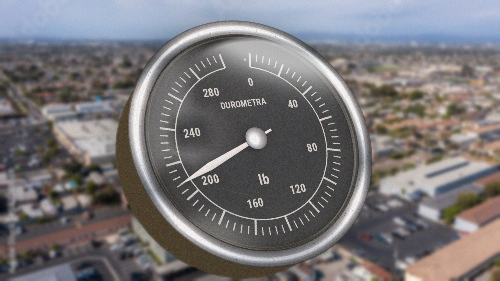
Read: 208 (lb)
